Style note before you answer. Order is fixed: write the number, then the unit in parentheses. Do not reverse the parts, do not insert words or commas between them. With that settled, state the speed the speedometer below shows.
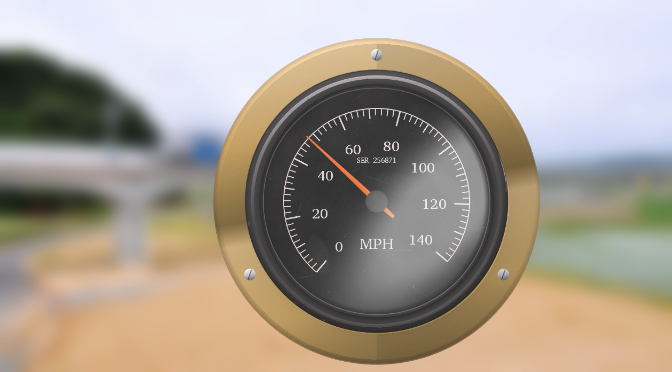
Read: 48 (mph)
